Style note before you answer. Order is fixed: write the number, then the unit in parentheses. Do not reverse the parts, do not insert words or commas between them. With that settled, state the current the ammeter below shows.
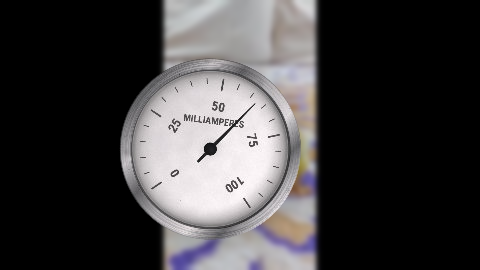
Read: 62.5 (mA)
